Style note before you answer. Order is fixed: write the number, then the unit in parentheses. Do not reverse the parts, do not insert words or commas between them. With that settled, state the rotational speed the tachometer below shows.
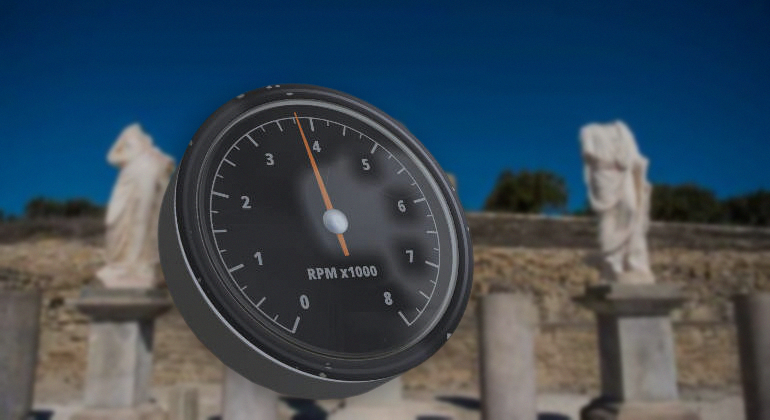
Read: 3750 (rpm)
